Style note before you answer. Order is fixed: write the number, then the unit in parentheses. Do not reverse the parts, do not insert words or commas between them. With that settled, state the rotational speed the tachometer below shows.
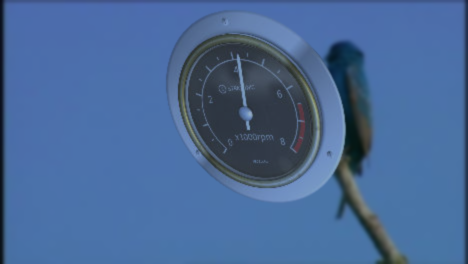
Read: 4250 (rpm)
